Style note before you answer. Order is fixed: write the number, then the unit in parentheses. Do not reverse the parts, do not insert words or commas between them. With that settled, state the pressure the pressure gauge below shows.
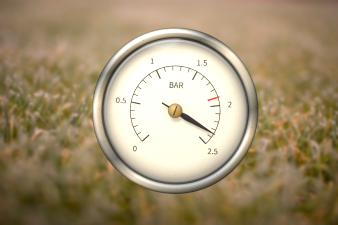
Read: 2.35 (bar)
